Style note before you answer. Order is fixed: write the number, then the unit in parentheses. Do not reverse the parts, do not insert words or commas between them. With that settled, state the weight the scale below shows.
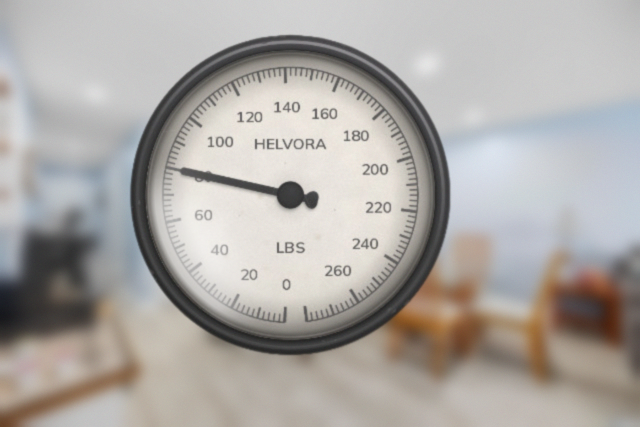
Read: 80 (lb)
